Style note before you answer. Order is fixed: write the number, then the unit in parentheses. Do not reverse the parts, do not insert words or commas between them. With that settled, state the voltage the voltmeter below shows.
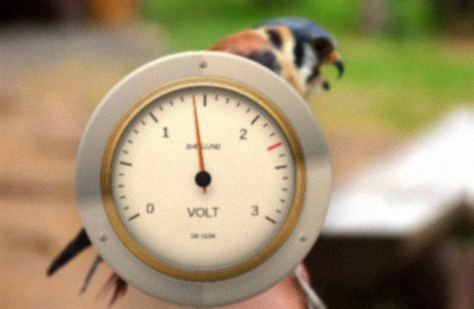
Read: 1.4 (V)
